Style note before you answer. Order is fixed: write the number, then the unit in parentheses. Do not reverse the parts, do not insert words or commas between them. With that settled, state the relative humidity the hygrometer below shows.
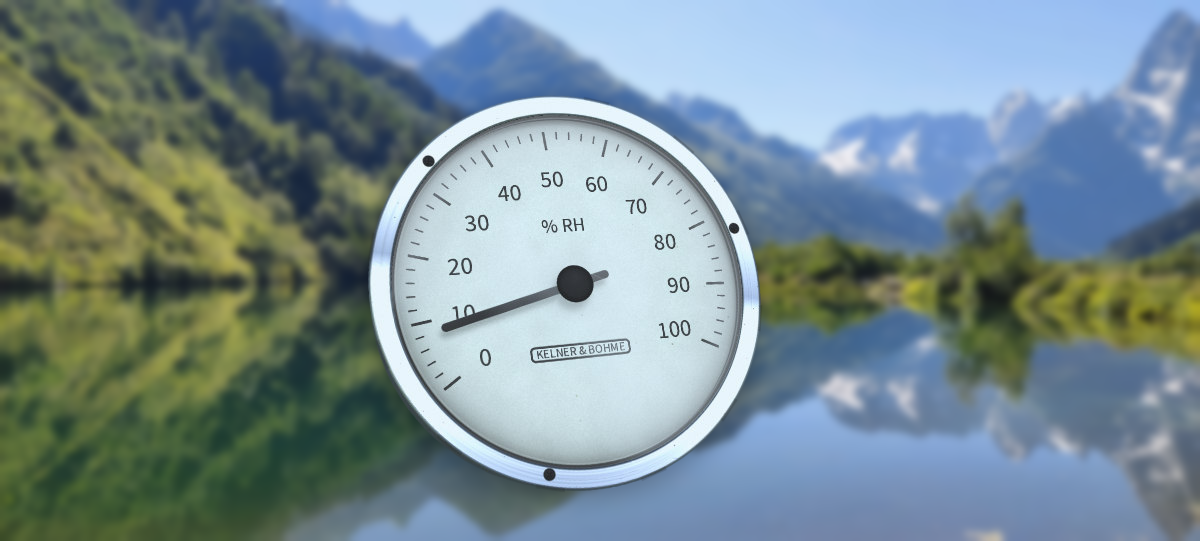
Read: 8 (%)
